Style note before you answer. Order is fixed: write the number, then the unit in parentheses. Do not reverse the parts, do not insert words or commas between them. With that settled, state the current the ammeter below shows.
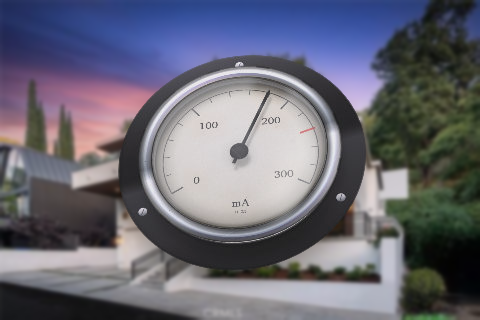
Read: 180 (mA)
